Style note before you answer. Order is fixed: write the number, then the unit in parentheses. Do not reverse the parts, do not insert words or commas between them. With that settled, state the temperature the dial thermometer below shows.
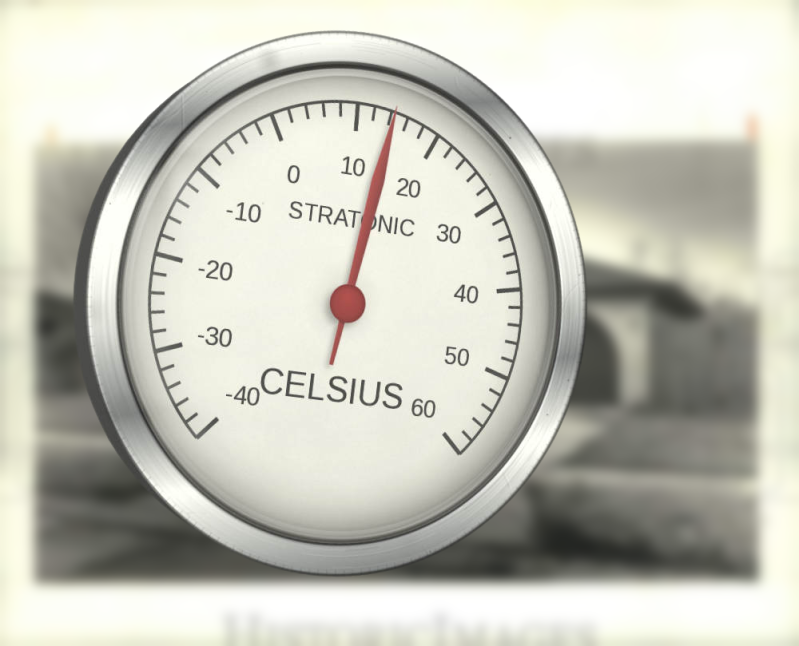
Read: 14 (°C)
